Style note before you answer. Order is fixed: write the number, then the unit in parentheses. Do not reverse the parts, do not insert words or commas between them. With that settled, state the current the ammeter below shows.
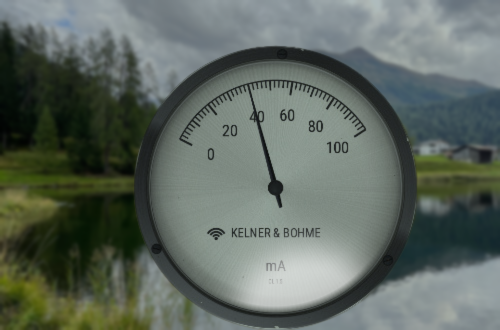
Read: 40 (mA)
